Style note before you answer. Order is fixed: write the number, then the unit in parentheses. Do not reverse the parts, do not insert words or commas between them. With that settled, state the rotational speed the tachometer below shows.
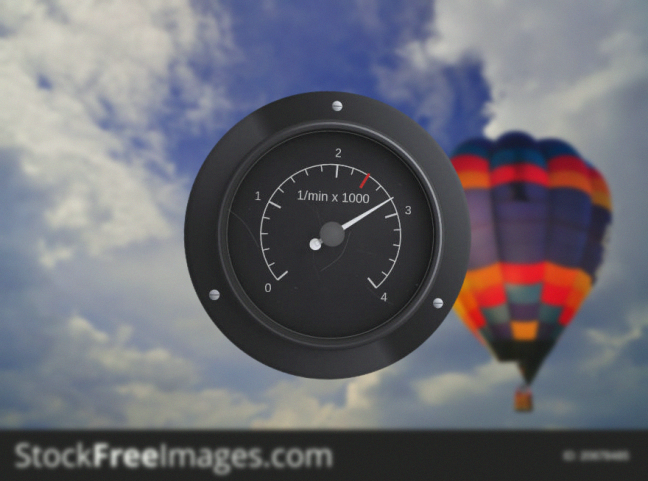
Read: 2800 (rpm)
